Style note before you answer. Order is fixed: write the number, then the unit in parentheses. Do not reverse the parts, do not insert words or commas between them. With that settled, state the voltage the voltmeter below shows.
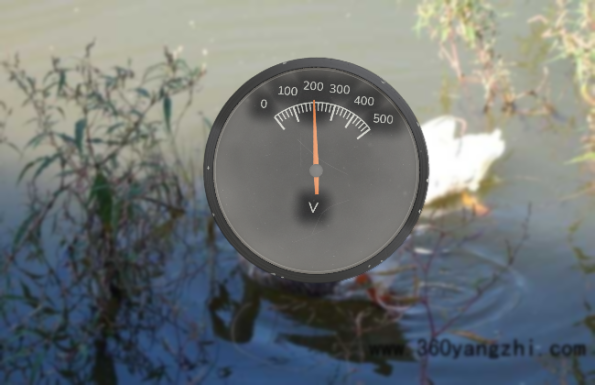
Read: 200 (V)
